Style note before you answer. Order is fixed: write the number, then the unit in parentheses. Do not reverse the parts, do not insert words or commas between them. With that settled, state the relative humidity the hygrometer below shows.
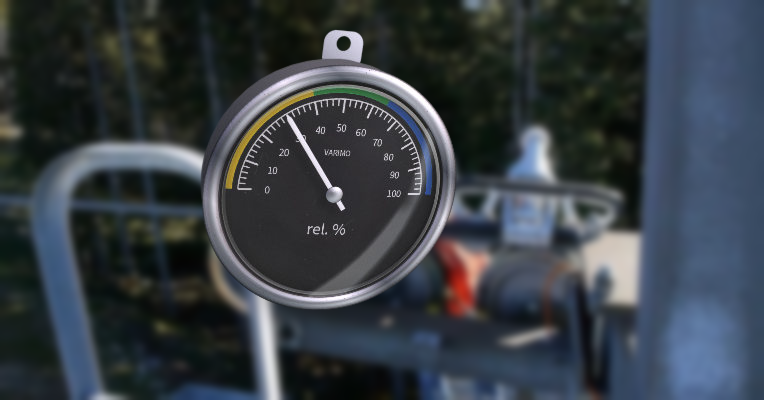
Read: 30 (%)
